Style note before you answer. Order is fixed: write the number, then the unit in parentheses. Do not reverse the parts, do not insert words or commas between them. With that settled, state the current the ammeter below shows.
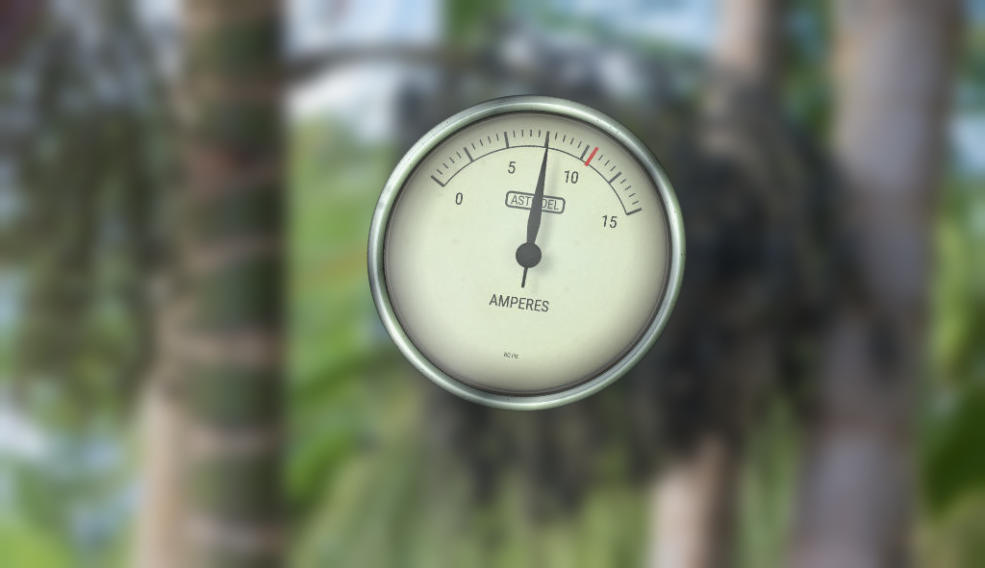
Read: 7.5 (A)
